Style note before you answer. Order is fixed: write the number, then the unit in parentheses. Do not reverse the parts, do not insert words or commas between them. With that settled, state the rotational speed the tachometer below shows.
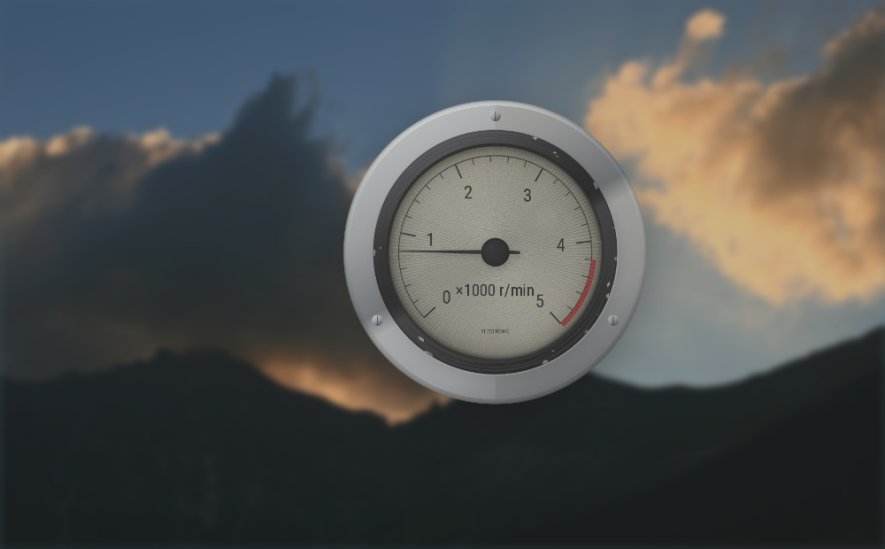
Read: 800 (rpm)
